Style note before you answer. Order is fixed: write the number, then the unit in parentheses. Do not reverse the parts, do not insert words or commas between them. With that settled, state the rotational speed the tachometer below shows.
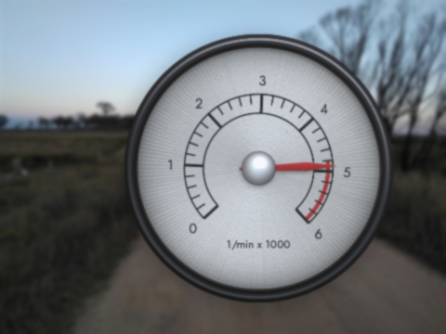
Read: 4900 (rpm)
